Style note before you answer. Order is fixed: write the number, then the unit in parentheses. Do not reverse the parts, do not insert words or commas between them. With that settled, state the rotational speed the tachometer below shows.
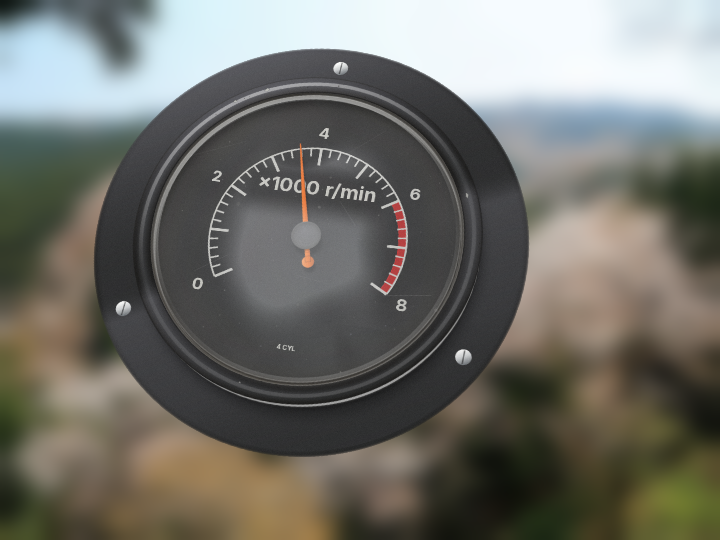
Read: 3600 (rpm)
